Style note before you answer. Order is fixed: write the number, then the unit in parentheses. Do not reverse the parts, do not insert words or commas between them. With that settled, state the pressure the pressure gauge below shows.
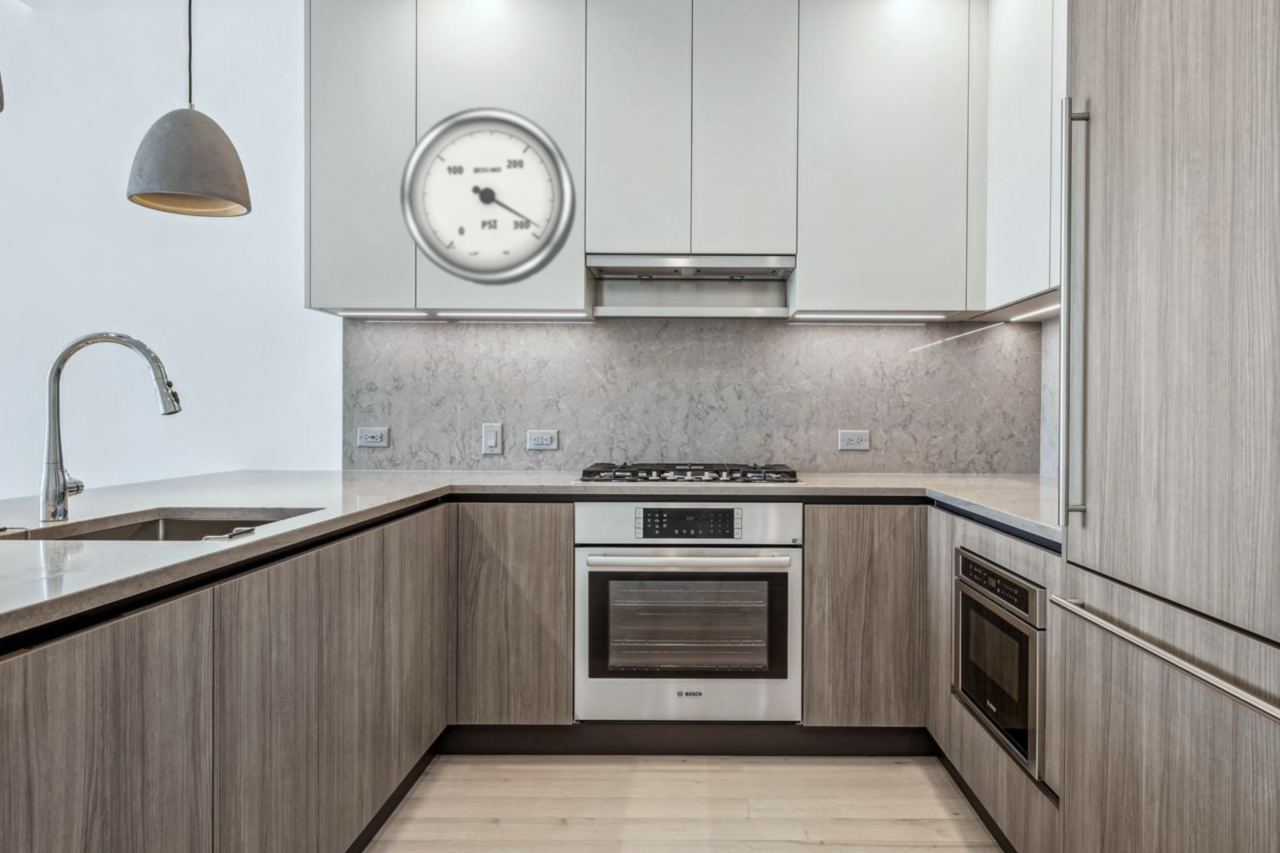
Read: 290 (psi)
